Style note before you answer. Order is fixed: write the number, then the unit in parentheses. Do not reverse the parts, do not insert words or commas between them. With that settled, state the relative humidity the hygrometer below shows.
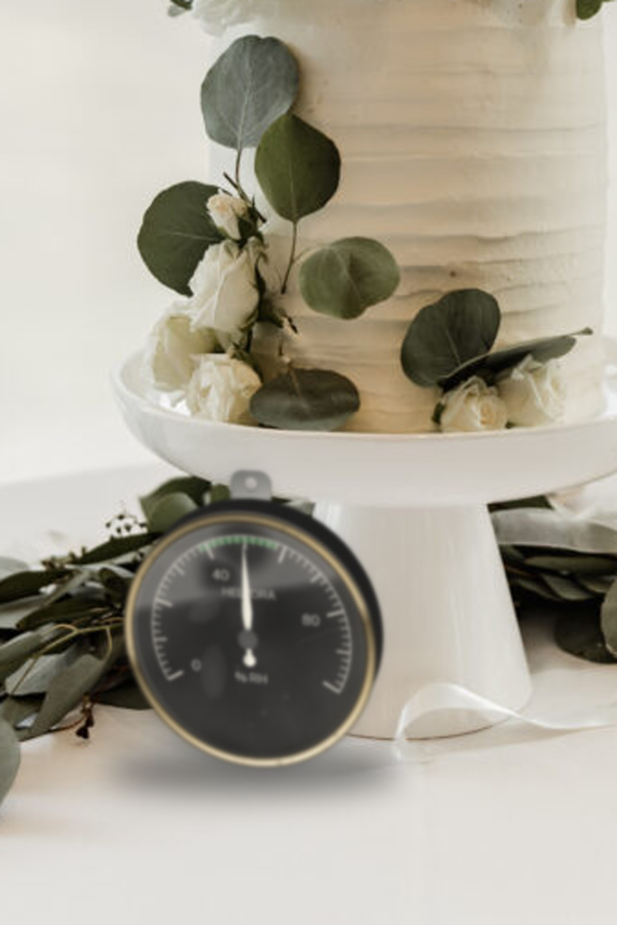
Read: 50 (%)
